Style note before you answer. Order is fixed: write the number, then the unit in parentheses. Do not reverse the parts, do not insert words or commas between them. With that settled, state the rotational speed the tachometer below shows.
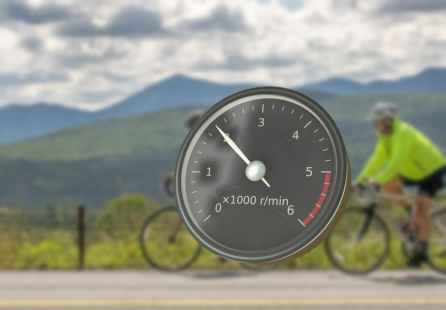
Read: 2000 (rpm)
